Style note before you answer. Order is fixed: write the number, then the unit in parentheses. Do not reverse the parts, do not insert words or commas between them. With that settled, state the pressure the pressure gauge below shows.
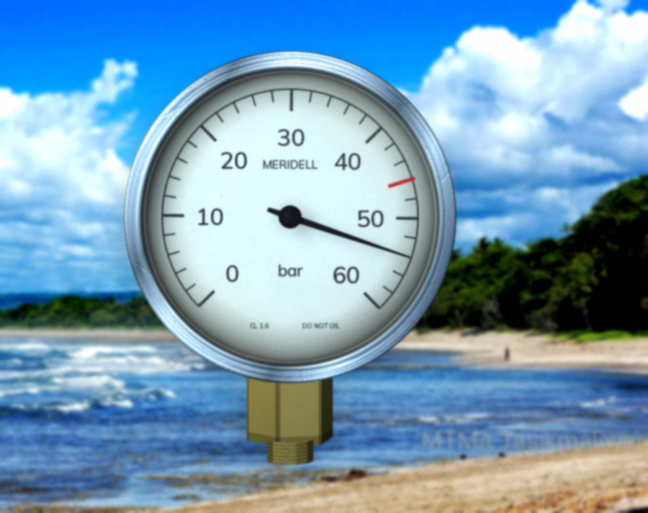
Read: 54 (bar)
